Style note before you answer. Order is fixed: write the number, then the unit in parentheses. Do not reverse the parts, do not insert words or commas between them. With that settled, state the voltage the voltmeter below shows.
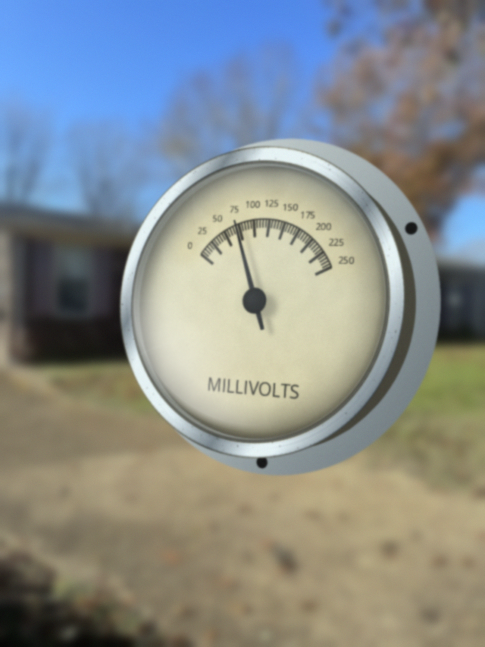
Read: 75 (mV)
